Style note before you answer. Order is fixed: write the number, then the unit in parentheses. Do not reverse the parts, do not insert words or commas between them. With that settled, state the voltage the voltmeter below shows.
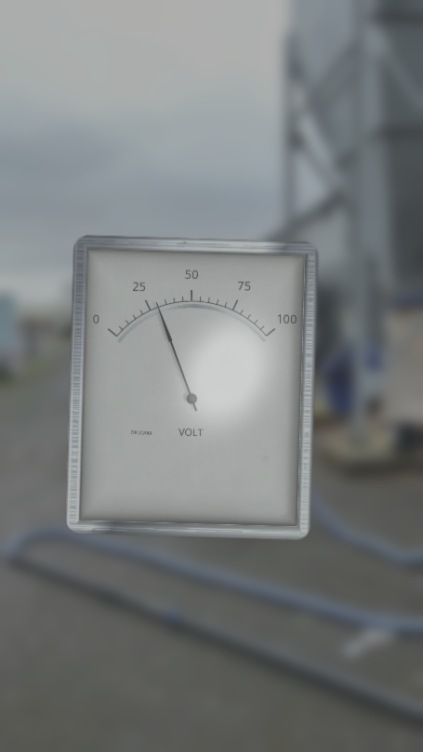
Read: 30 (V)
